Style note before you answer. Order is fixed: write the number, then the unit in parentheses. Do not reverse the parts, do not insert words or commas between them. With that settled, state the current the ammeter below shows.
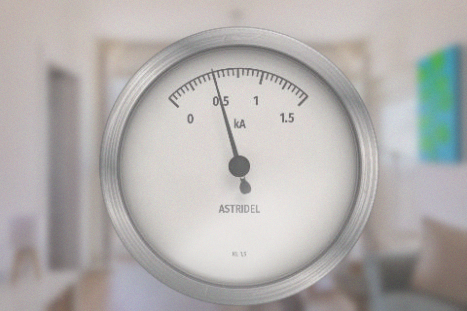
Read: 0.5 (kA)
